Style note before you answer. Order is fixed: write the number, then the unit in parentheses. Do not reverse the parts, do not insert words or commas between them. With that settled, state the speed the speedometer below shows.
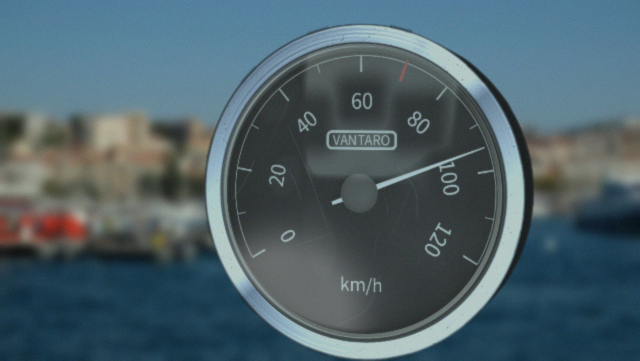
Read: 95 (km/h)
